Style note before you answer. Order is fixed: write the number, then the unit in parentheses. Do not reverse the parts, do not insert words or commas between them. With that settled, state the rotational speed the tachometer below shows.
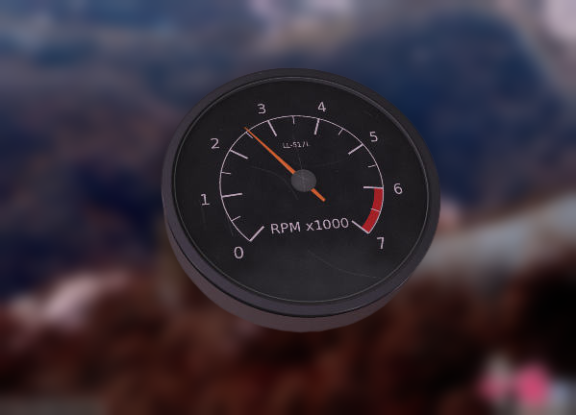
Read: 2500 (rpm)
